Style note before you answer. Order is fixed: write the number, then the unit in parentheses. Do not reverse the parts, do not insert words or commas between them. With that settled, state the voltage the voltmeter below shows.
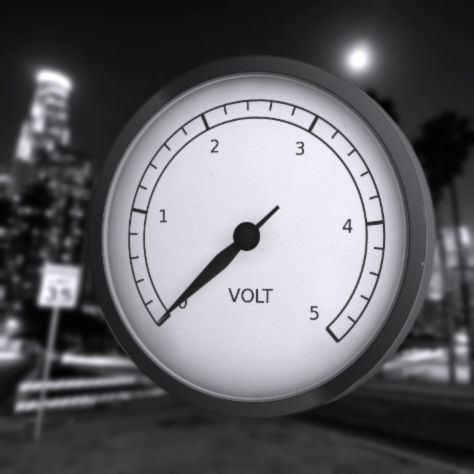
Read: 0 (V)
